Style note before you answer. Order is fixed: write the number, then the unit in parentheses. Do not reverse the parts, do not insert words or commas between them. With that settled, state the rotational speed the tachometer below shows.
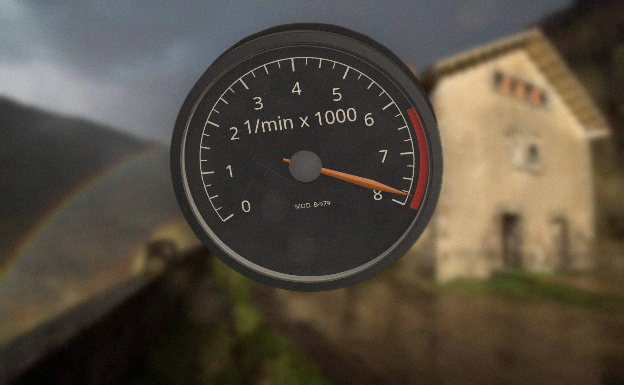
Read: 7750 (rpm)
